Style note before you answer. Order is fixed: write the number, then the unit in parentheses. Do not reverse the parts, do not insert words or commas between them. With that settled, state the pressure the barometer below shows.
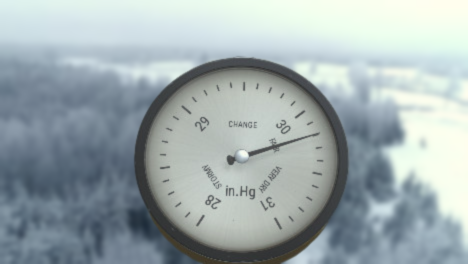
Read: 30.2 (inHg)
